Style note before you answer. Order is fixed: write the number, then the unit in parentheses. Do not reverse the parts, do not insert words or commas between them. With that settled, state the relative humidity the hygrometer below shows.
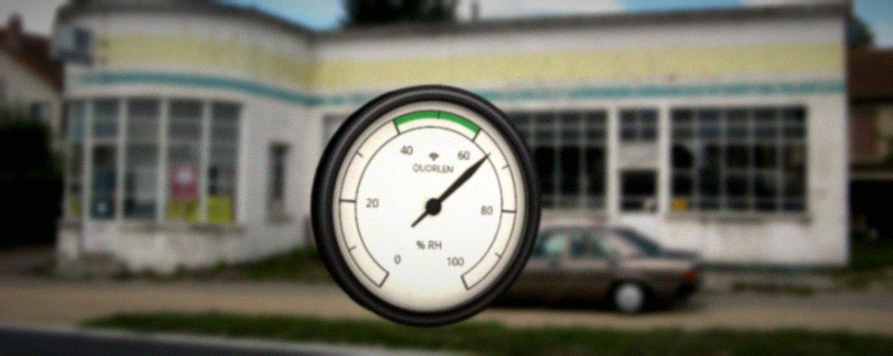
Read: 65 (%)
